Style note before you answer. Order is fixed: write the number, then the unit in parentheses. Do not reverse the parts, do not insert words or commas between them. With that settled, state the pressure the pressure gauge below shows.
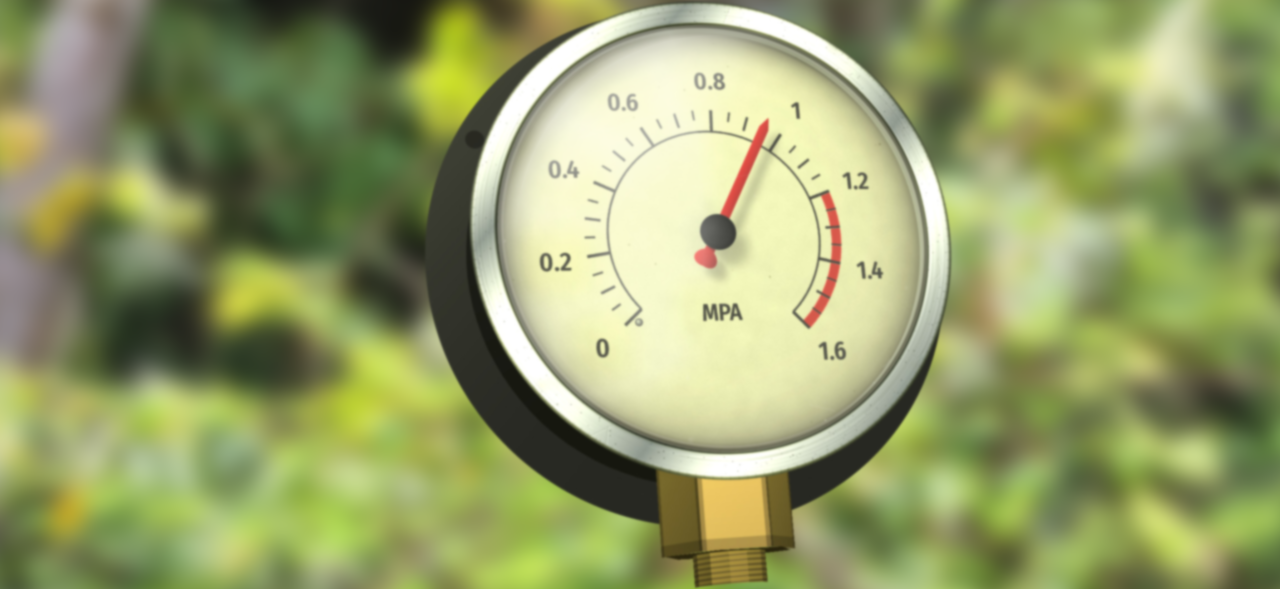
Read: 0.95 (MPa)
